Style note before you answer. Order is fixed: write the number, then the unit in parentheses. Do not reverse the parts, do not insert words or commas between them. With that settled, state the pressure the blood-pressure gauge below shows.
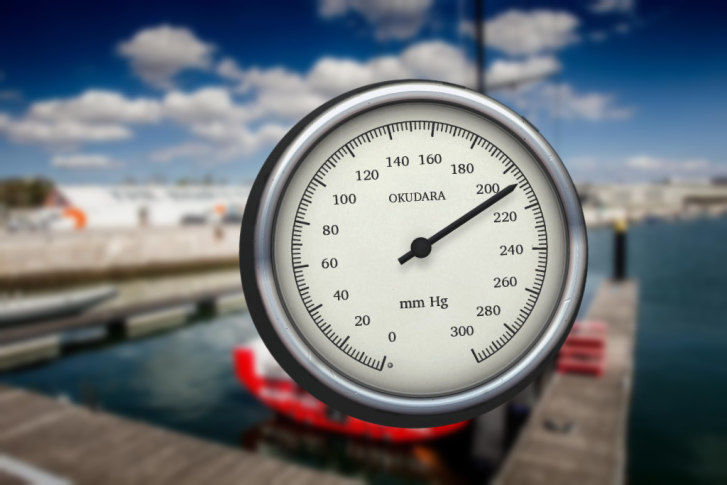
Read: 208 (mmHg)
